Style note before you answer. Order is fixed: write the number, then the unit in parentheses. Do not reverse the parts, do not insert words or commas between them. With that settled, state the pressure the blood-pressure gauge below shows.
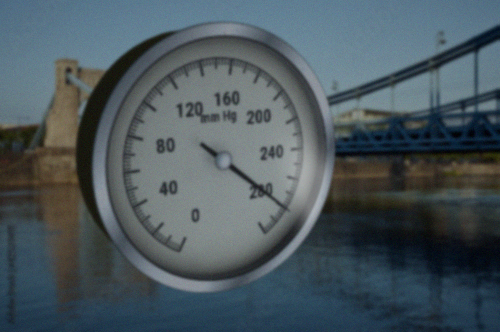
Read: 280 (mmHg)
